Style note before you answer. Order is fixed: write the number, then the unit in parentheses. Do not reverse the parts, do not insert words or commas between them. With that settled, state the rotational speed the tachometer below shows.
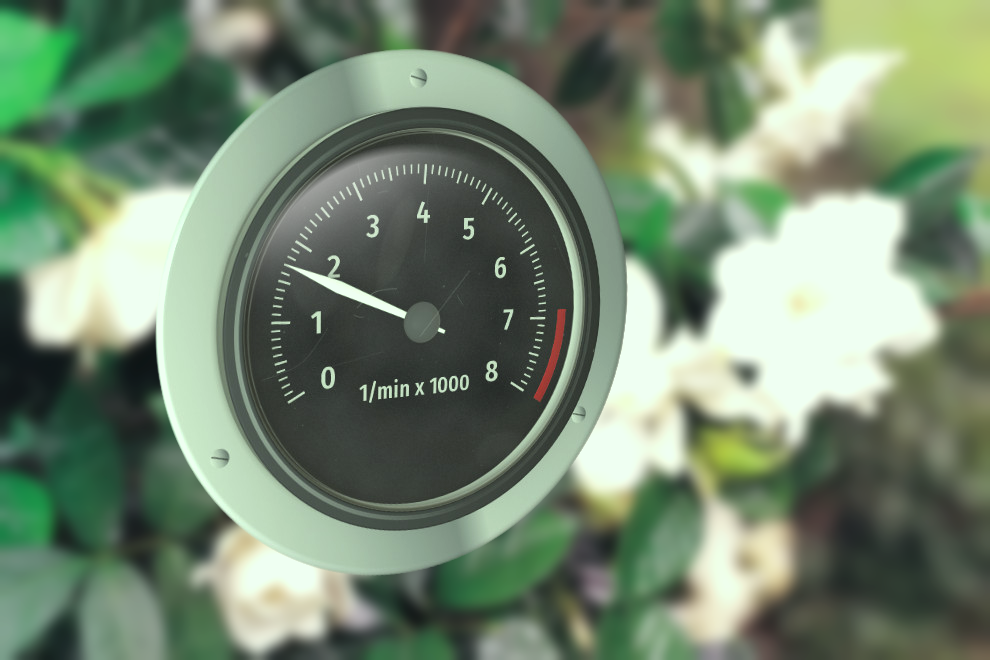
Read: 1700 (rpm)
